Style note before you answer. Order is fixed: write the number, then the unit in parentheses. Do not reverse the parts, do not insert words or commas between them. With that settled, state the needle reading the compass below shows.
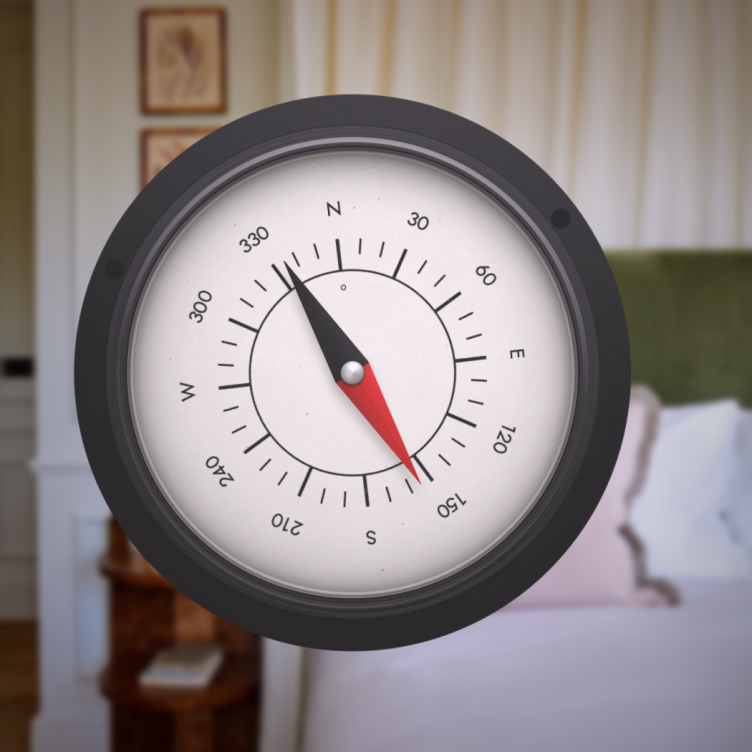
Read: 155 (°)
